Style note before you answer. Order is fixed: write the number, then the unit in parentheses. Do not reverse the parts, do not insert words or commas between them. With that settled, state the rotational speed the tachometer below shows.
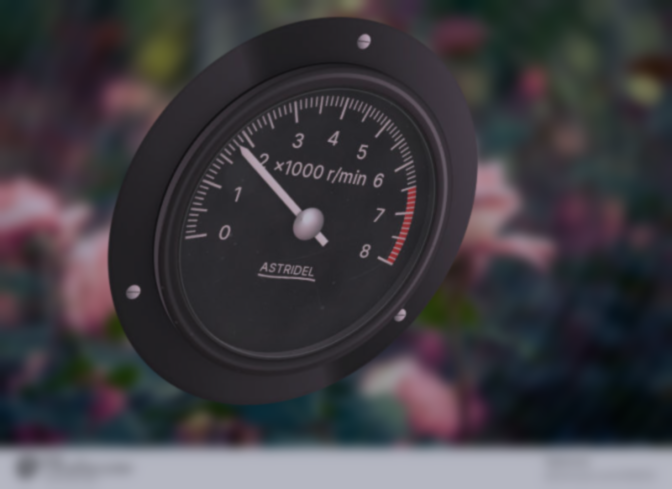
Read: 1800 (rpm)
